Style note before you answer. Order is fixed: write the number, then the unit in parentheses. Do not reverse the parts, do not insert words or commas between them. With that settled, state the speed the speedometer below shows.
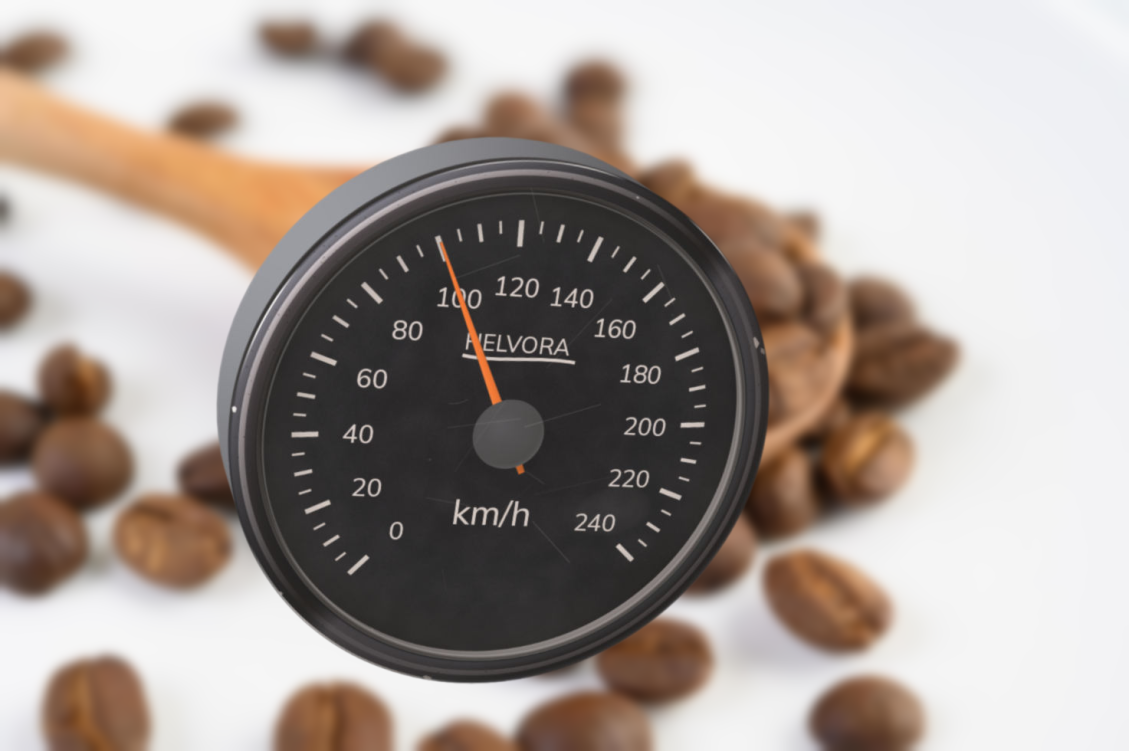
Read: 100 (km/h)
